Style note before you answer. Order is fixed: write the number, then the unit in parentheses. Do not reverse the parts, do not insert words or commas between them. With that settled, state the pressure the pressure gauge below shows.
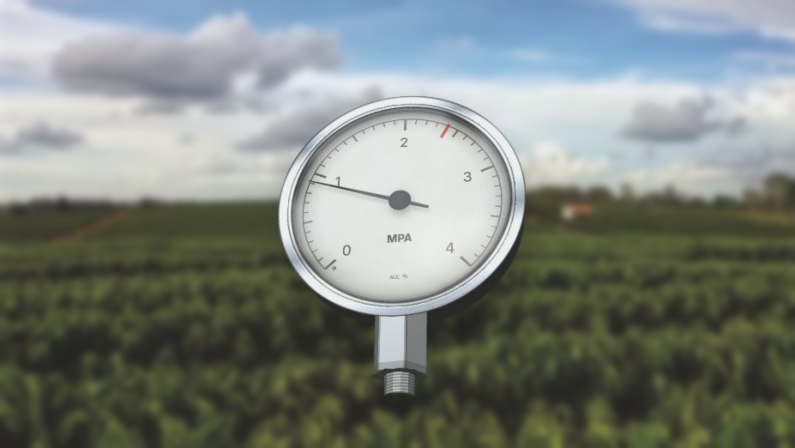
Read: 0.9 (MPa)
